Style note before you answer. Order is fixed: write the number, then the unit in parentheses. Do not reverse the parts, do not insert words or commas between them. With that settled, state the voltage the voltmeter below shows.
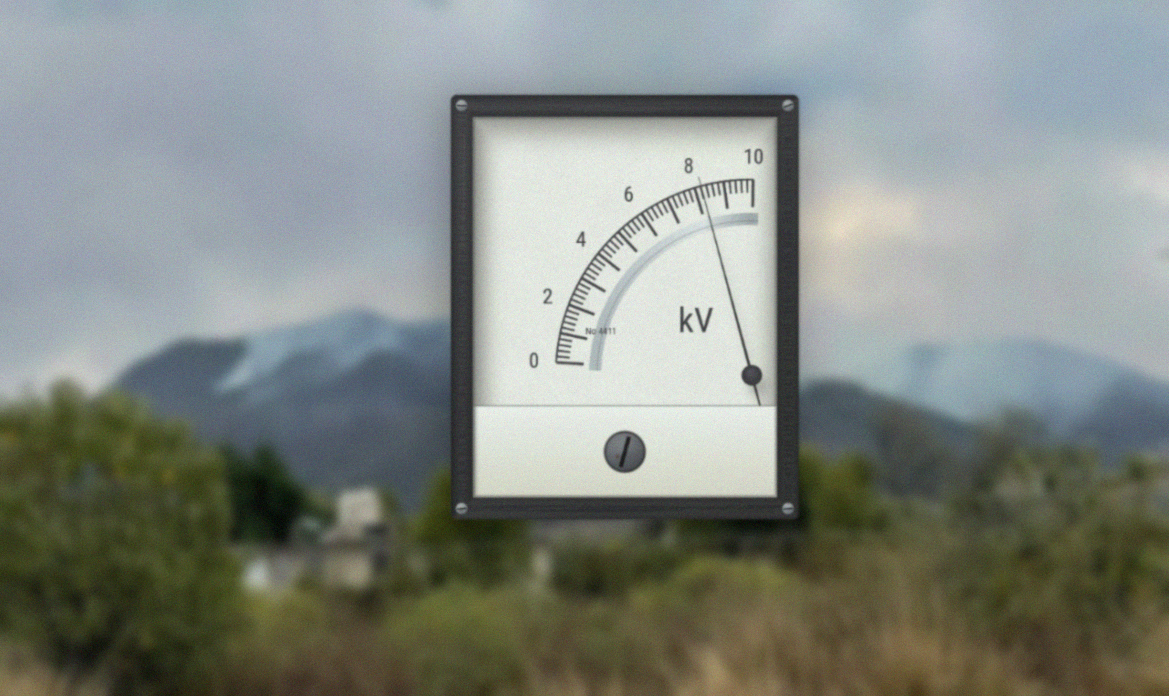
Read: 8.2 (kV)
